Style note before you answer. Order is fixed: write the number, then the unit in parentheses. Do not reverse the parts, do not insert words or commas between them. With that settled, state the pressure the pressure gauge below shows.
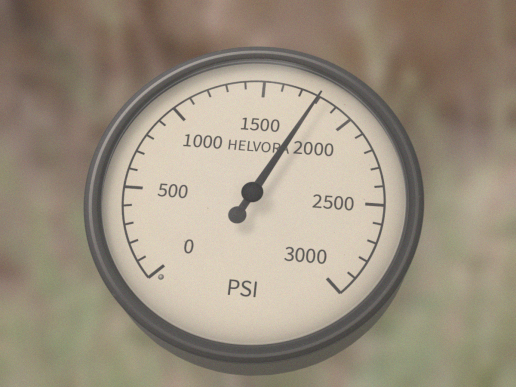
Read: 1800 (psi)
